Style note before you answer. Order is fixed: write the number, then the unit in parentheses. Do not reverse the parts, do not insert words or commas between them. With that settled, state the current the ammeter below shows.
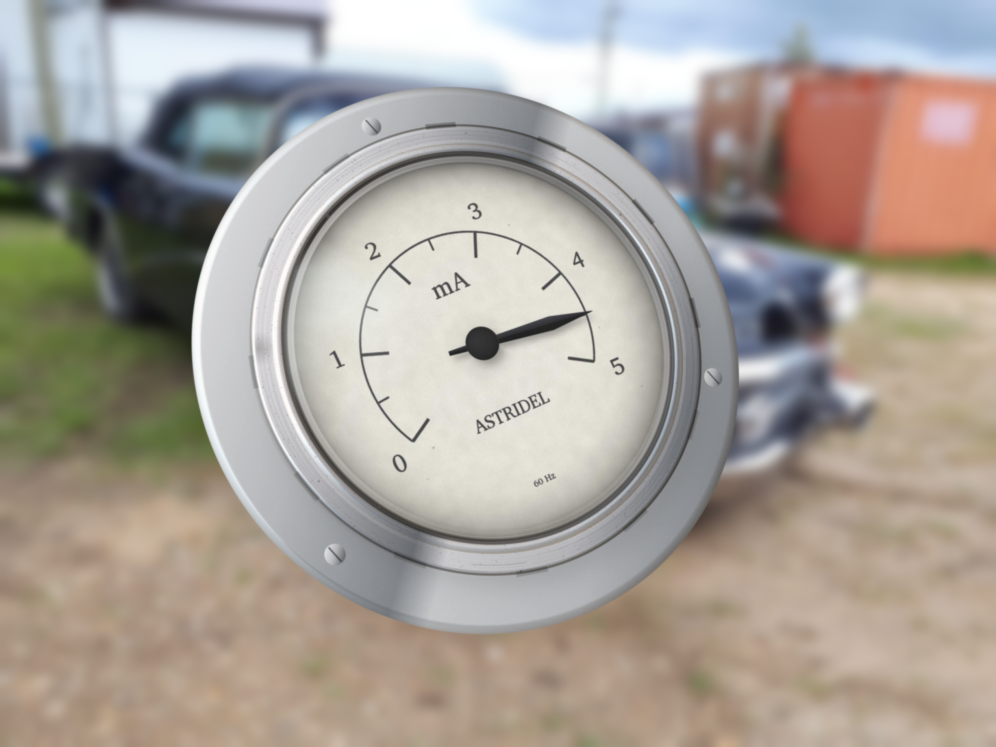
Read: 4.5 (mA)
